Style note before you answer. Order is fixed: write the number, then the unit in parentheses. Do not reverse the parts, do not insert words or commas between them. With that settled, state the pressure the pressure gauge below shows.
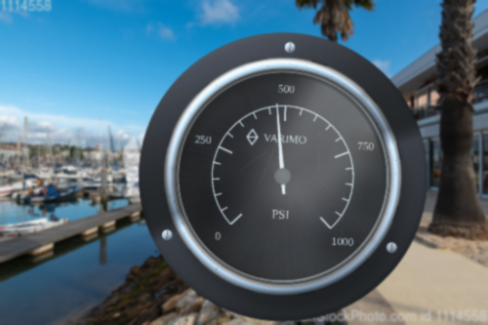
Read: 475 (psi)
